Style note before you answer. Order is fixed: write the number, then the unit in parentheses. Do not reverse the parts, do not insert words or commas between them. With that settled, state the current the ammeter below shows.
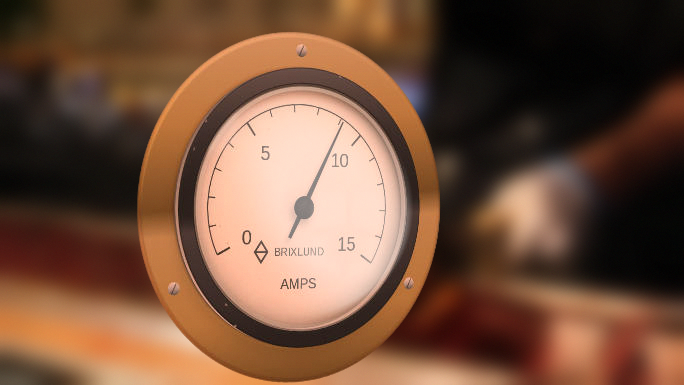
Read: 9 (A)
